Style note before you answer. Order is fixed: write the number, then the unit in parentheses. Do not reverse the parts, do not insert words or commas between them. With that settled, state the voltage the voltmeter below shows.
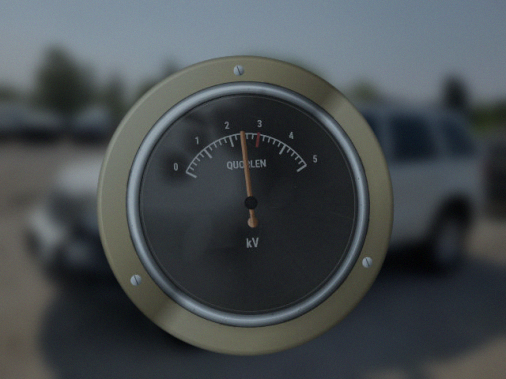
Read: 2.4 (kV)
